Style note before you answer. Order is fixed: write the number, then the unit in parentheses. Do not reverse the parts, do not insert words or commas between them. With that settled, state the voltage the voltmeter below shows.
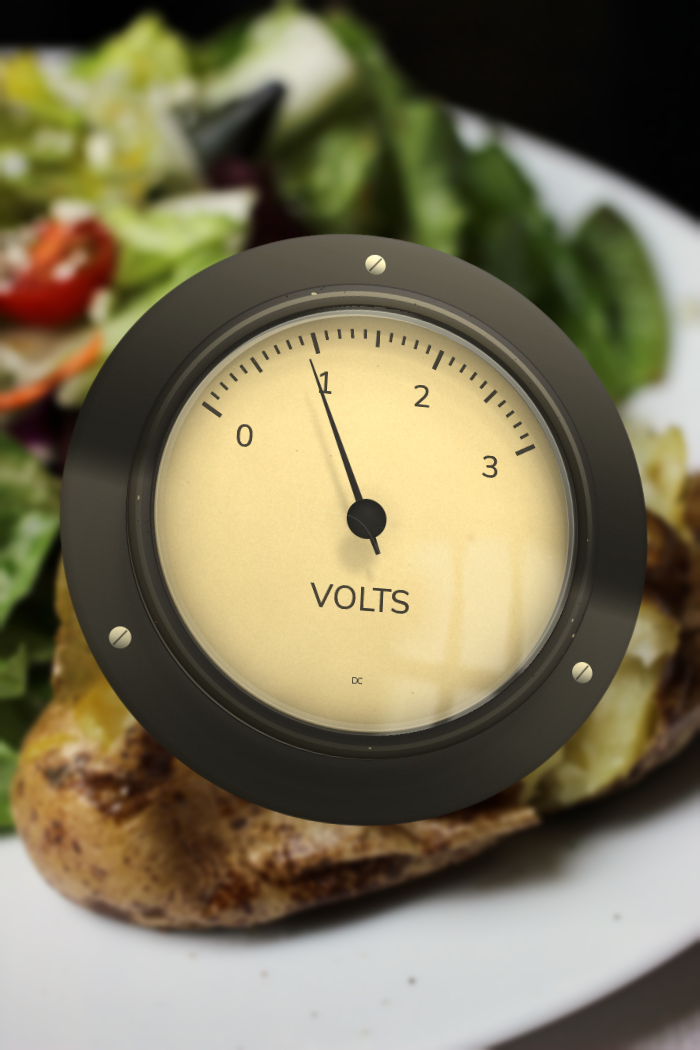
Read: 0.9 (V)
